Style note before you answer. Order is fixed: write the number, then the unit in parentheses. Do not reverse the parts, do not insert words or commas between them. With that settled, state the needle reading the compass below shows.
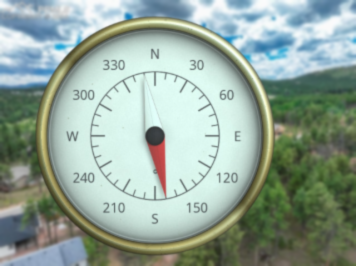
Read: 170 (°)
